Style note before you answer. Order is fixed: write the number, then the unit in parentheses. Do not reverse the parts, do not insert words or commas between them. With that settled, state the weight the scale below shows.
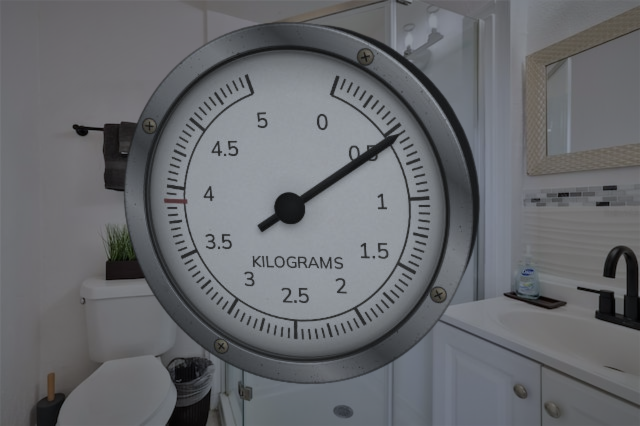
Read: 0.55 (kg)
